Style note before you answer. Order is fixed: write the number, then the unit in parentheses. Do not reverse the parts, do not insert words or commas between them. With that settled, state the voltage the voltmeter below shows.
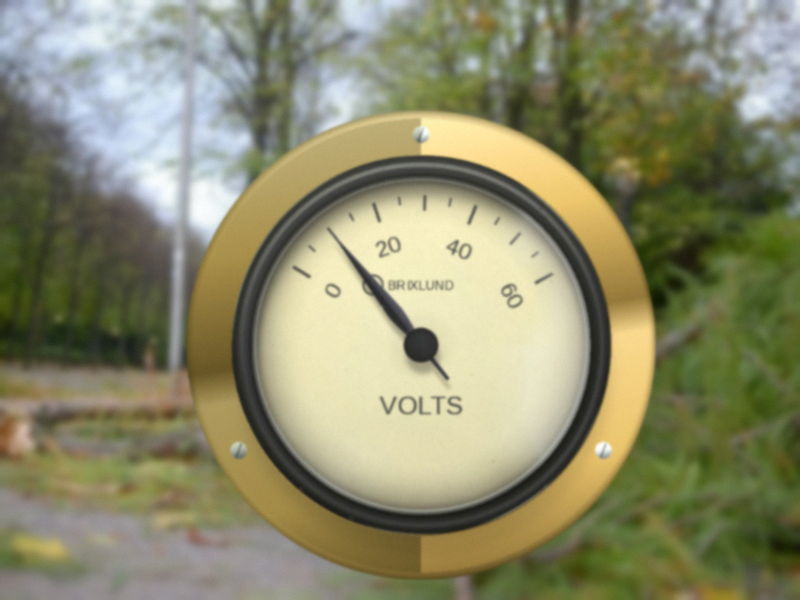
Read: 10 (V)
